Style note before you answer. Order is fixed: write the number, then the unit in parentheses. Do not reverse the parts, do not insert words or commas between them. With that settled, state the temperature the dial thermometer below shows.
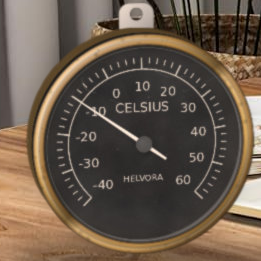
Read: -10 (°C)
